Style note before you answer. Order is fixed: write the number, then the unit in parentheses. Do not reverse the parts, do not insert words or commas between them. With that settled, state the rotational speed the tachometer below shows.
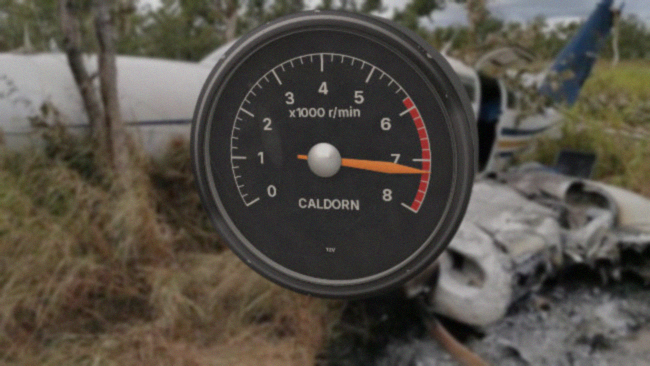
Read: 7200 (rpm)
